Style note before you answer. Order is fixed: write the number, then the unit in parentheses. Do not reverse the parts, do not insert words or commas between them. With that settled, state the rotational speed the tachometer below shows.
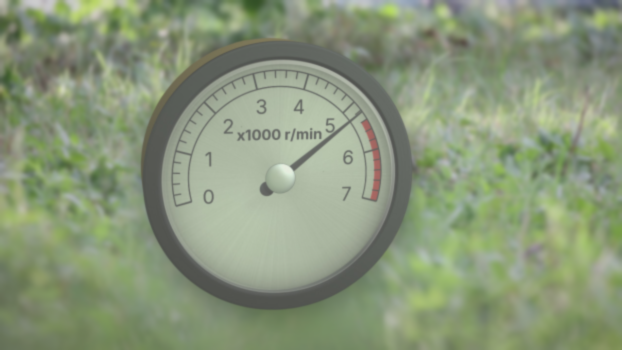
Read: 5200 (rpm)
